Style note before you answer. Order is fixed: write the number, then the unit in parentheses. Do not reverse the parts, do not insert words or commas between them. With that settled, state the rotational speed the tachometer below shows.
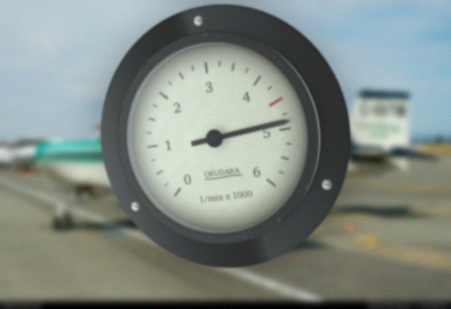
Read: 4875 (rpm)
